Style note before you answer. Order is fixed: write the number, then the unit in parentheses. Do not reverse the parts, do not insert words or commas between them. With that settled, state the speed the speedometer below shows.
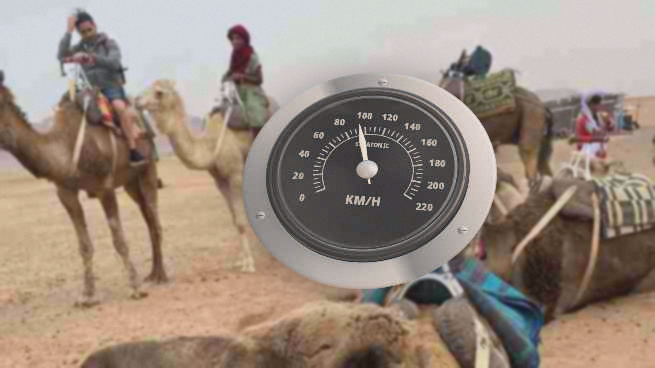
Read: 95 (km/h)
